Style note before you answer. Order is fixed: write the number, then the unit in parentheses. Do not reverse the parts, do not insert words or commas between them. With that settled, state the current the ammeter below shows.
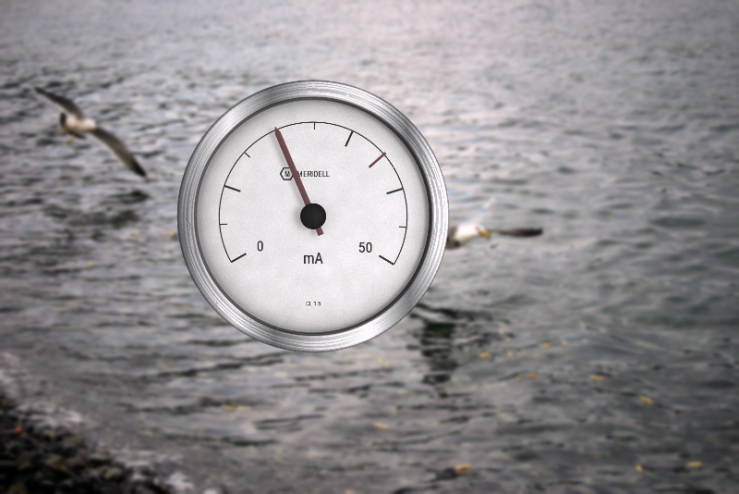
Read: 20 (mA)
